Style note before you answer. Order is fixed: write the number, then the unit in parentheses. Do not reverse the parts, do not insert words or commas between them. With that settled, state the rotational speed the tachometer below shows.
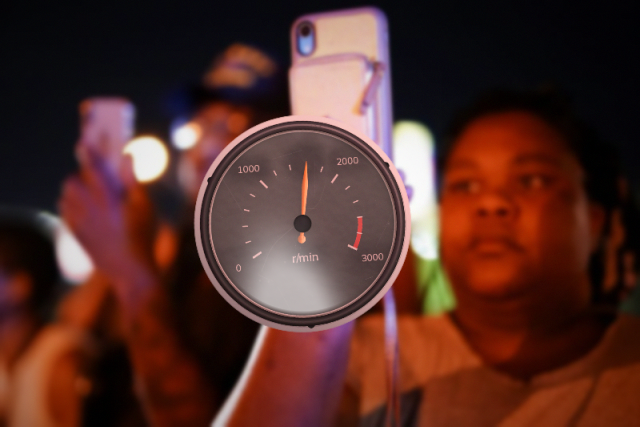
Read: 1600 (rpm)
